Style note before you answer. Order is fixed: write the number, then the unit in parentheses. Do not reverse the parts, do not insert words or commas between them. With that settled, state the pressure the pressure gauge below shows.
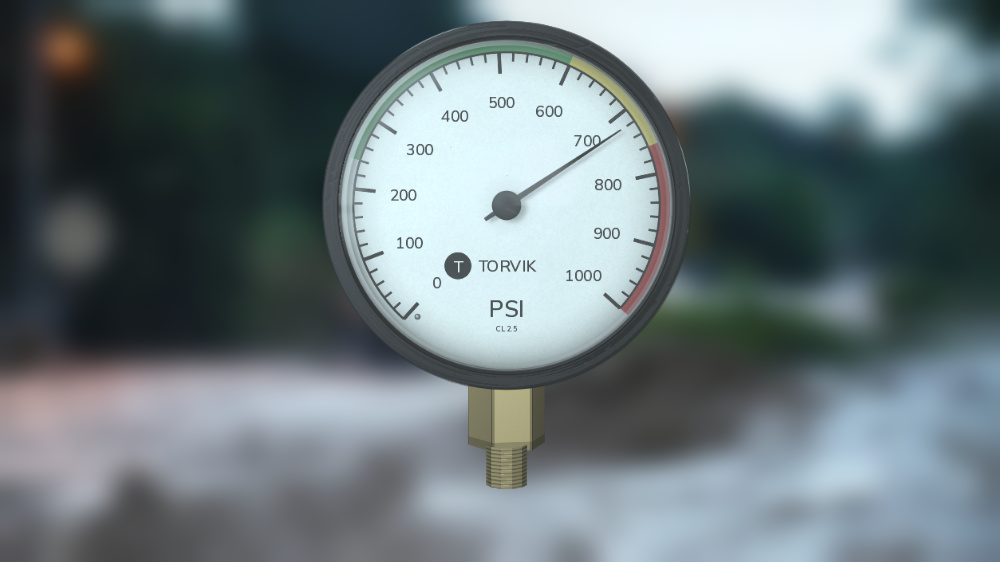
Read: 720 (psi)
